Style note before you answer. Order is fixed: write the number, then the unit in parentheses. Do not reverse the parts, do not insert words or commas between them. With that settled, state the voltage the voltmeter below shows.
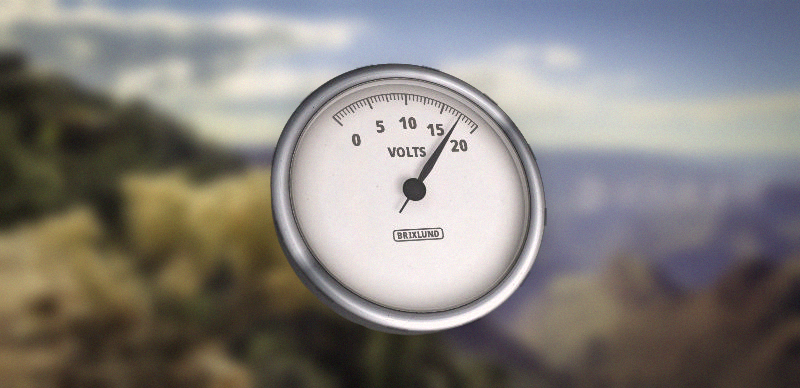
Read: 17.5 (V)
